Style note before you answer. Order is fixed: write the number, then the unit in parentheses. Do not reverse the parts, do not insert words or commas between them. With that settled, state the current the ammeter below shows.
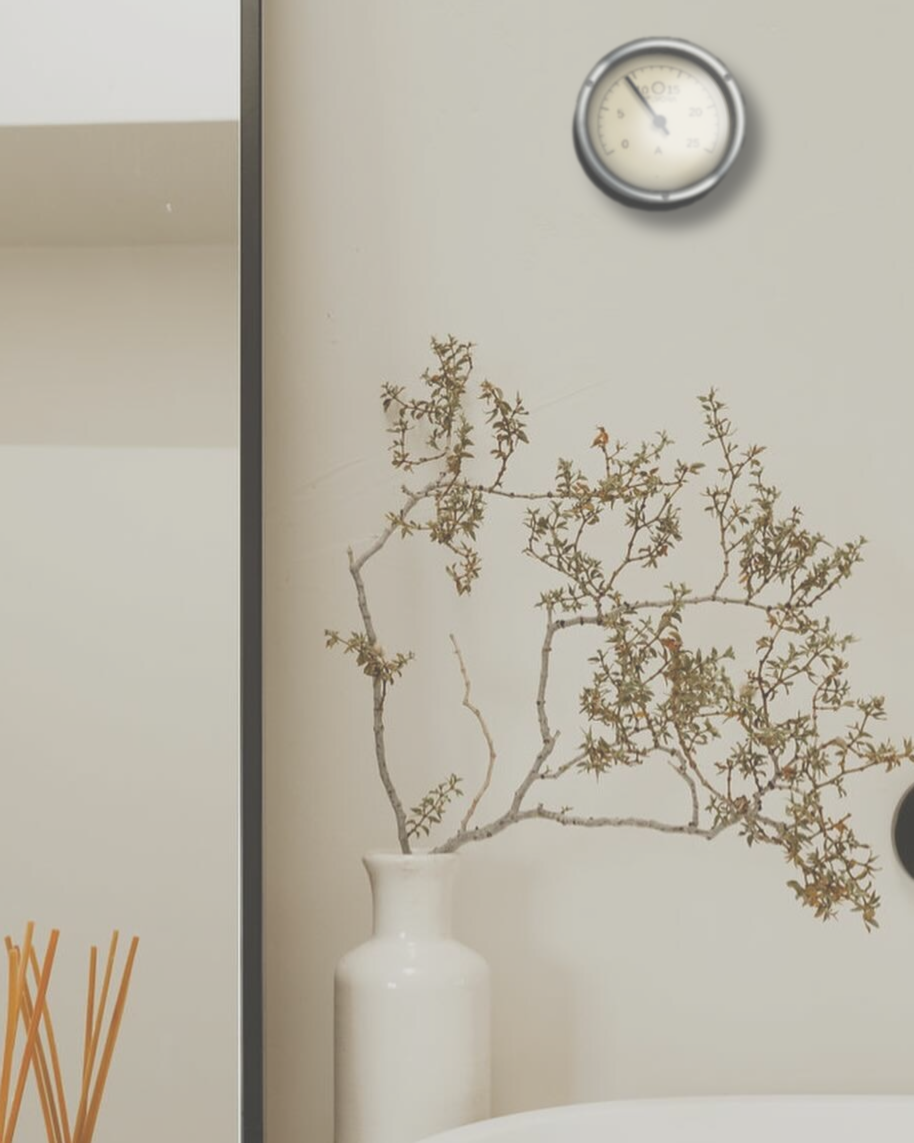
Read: 9 (A)
